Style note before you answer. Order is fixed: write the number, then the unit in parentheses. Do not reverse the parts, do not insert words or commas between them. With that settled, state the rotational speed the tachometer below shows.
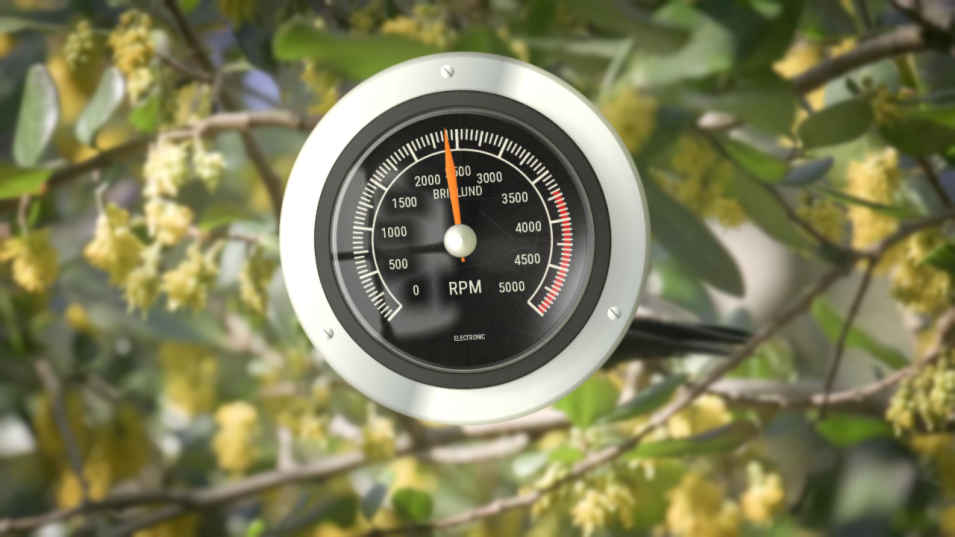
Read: 2400 (rpm)
